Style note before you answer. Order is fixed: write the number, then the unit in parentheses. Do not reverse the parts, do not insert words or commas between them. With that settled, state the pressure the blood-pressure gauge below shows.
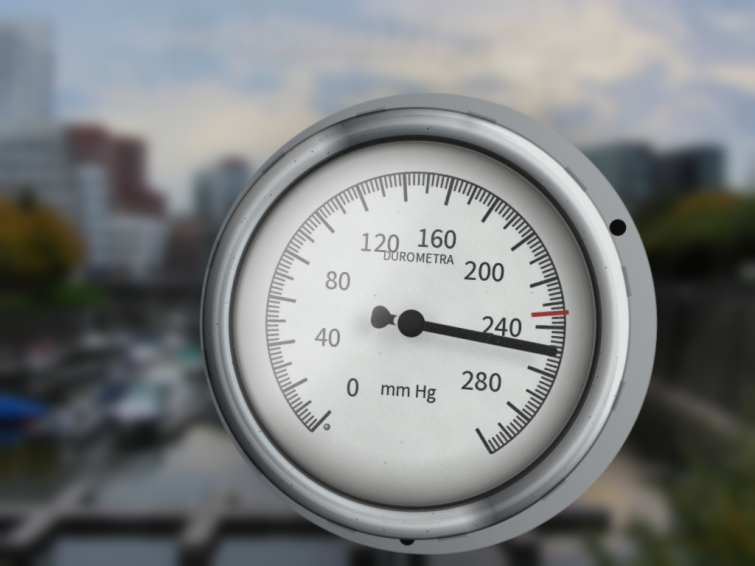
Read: 250 (mmHg)
